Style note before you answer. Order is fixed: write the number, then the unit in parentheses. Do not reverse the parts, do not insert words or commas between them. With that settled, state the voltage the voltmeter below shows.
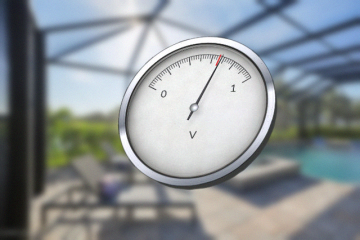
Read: 0.7 (V)
